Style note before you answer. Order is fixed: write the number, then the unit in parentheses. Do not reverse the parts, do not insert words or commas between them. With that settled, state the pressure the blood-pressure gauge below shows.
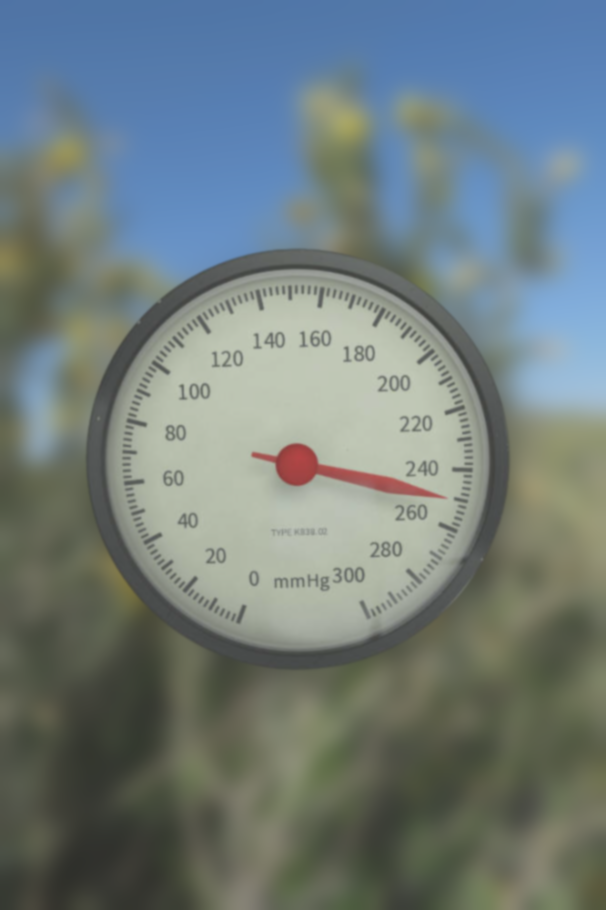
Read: 250 (mmHg)
